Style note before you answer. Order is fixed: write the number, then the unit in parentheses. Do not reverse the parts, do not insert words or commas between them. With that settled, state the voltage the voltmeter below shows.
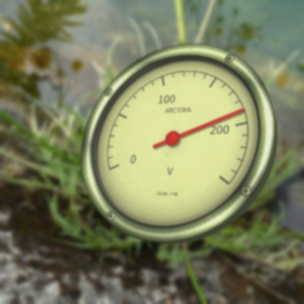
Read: 190 (V)
